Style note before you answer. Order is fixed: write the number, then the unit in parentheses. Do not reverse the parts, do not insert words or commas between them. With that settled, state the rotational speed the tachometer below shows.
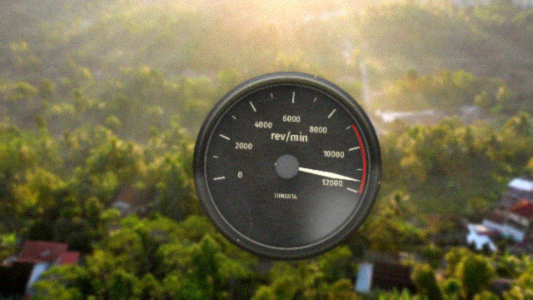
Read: 11500 (rpm)
